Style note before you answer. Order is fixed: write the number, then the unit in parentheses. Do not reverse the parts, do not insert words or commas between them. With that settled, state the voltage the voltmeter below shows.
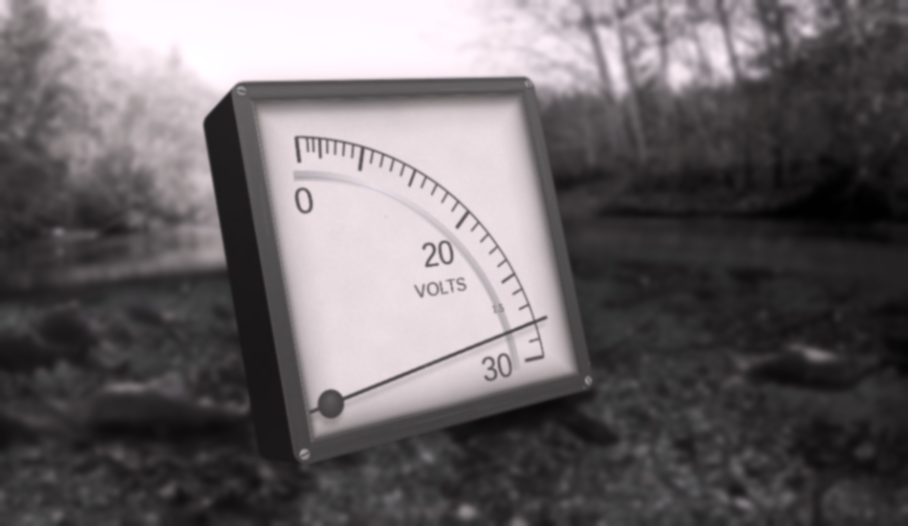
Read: 28 (V)
